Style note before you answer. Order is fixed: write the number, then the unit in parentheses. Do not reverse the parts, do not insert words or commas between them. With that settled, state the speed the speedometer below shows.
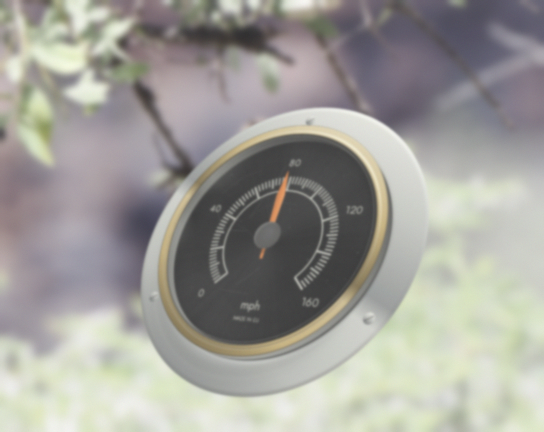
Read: 80 (mph)
